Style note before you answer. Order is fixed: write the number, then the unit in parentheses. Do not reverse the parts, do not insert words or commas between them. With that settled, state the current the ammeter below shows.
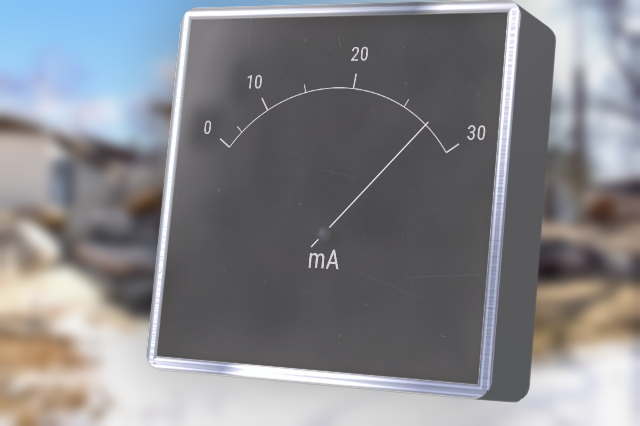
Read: 27.5 (mA)
